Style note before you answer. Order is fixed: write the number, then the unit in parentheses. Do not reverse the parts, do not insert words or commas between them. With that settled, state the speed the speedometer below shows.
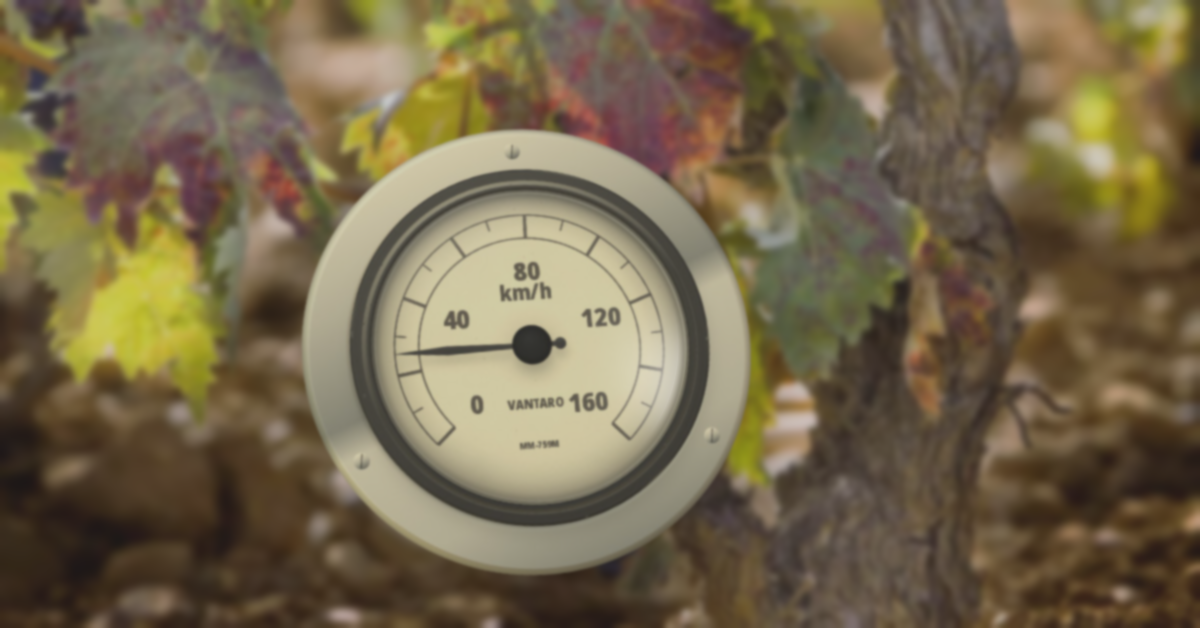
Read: 25 (km/h)
